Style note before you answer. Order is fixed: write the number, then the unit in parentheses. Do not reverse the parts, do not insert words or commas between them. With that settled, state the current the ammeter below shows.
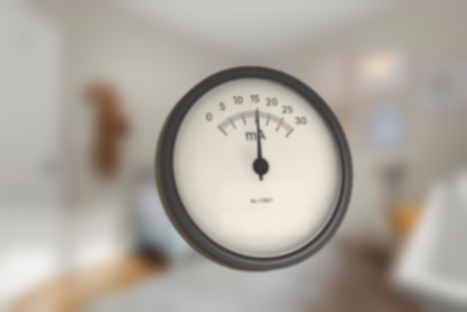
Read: 15 (mA)
